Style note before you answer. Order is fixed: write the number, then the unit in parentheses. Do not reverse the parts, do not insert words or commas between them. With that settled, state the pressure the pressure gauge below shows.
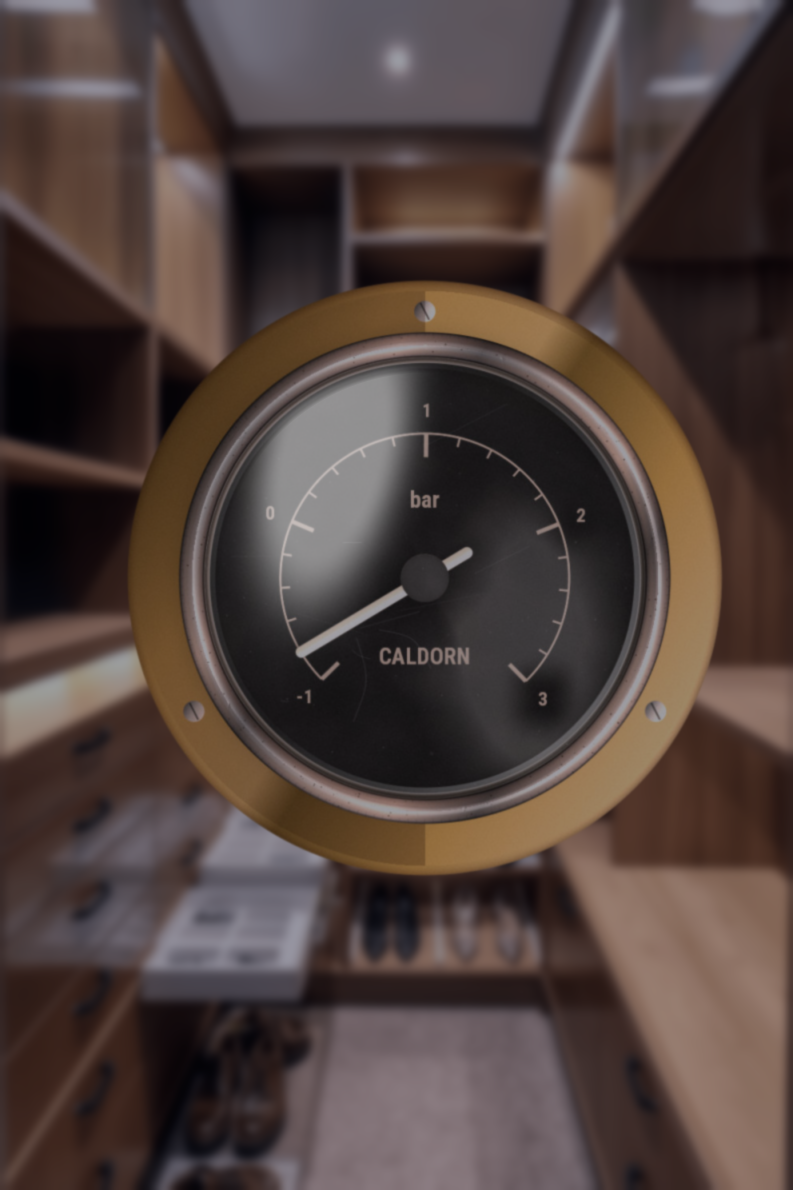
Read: -0.8 (bar)
